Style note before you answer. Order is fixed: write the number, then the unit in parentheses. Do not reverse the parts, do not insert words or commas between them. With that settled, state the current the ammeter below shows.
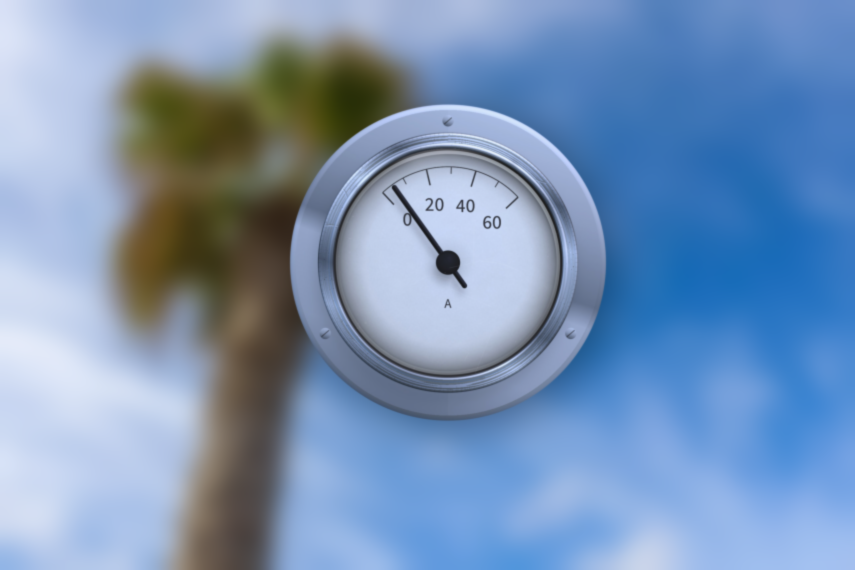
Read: 5 (A)
